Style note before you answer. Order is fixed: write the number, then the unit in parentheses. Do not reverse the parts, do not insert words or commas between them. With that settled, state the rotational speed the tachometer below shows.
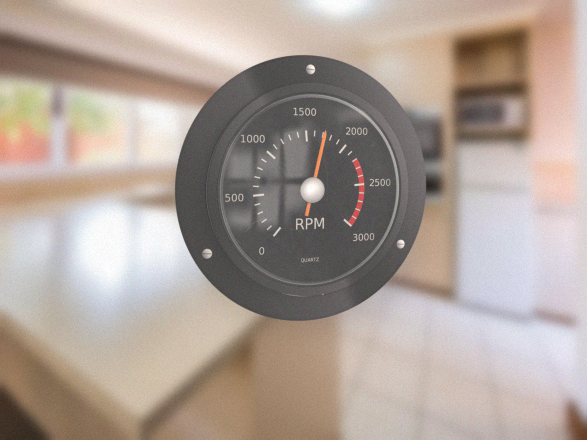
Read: 1700 (rpm)
